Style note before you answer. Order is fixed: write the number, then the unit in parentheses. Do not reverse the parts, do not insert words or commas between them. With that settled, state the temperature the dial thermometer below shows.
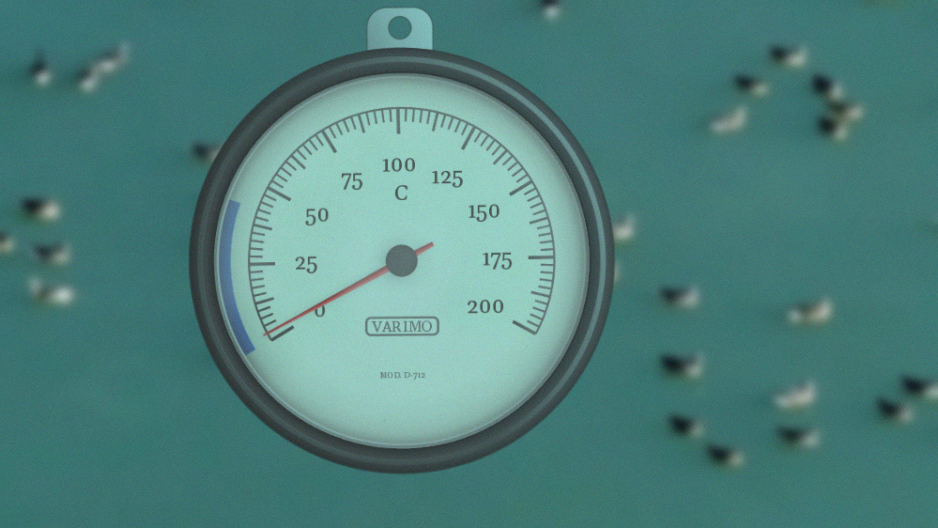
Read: 2.5 (°C)
